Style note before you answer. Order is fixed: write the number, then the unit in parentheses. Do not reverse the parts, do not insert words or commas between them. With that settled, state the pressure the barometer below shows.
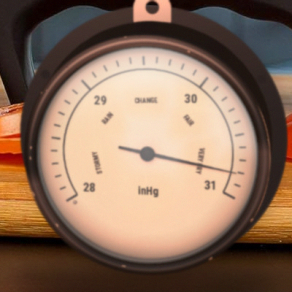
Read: 30.8 (inHg)
